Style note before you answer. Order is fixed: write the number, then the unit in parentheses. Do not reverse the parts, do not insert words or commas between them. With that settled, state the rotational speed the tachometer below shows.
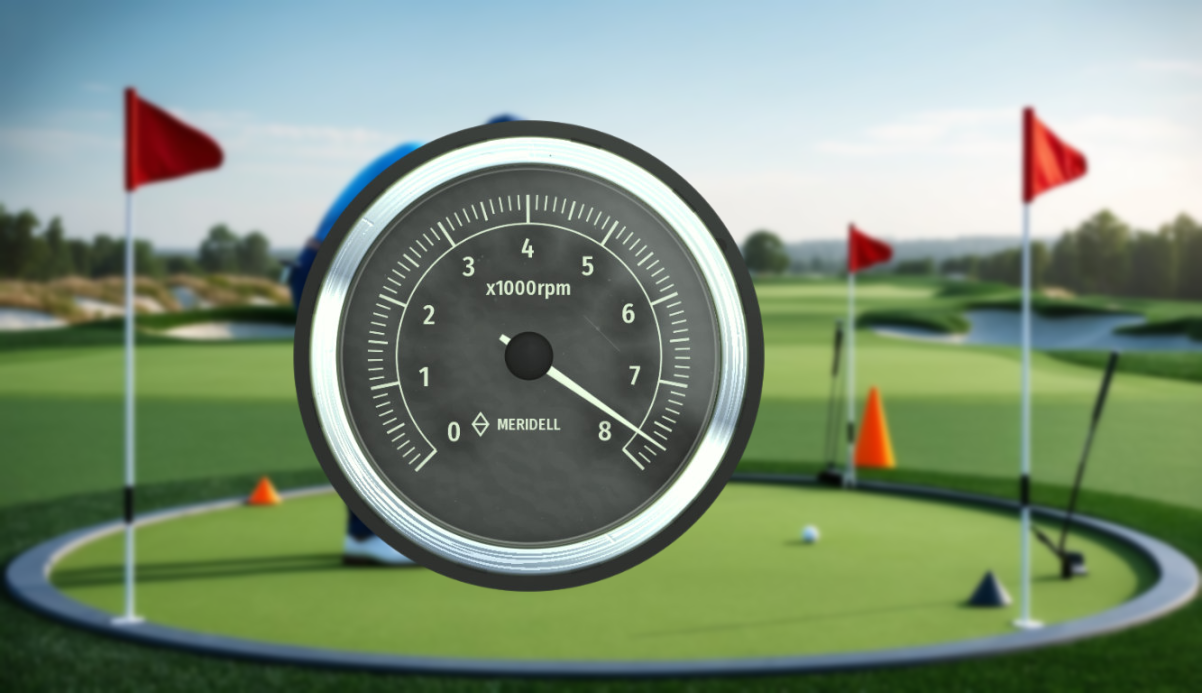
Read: 7700 (rpm)
